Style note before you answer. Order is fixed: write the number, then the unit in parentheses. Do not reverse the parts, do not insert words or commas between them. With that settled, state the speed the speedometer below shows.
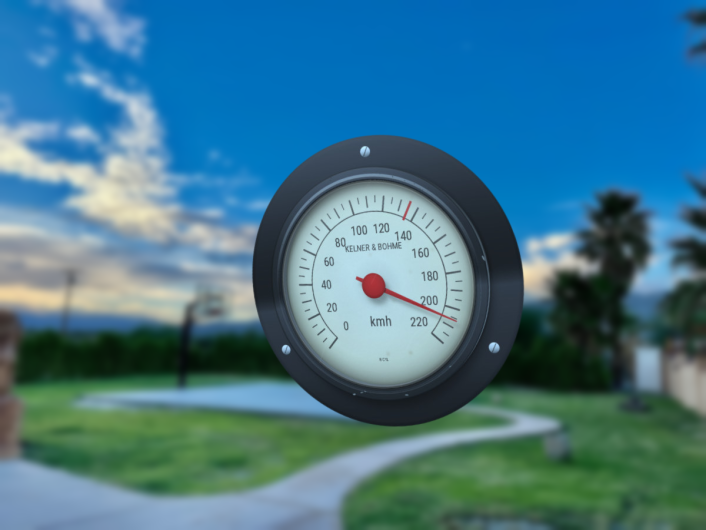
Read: 205 (km/h)
